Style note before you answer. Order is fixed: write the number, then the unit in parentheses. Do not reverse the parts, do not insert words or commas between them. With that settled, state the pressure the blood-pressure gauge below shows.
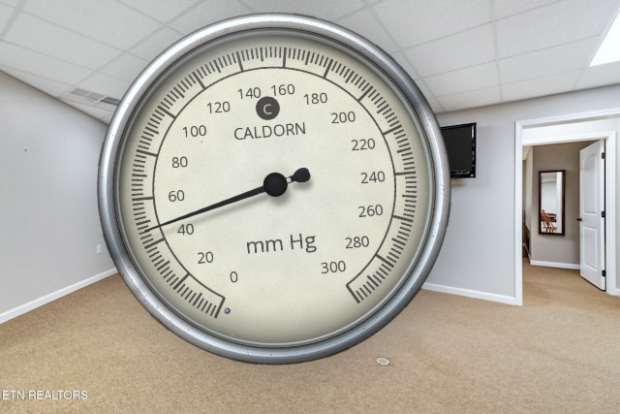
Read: 46 (mmHg)
